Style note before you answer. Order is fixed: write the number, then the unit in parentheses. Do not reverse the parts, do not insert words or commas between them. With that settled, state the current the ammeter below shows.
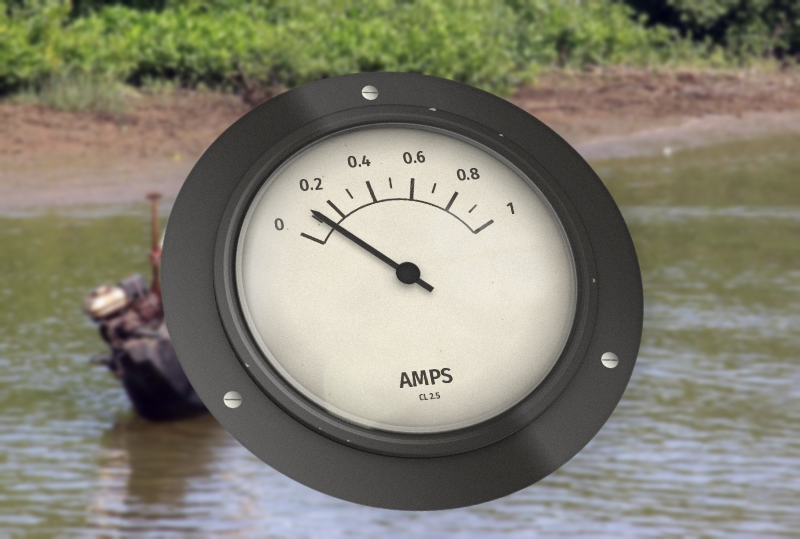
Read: 0.1 (A)
